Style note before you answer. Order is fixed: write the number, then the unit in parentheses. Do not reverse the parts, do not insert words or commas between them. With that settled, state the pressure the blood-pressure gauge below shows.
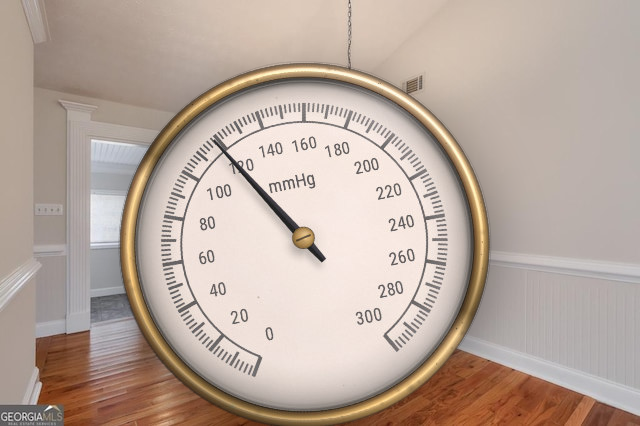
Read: 118 (mmHg)
